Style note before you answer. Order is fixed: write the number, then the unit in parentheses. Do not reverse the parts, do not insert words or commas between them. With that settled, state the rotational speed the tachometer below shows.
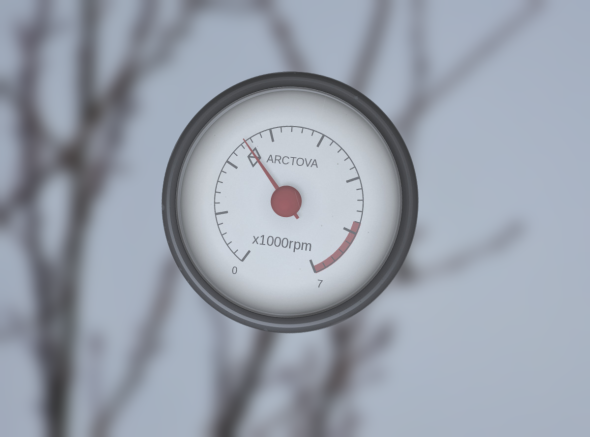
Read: 2500 (rpm)
